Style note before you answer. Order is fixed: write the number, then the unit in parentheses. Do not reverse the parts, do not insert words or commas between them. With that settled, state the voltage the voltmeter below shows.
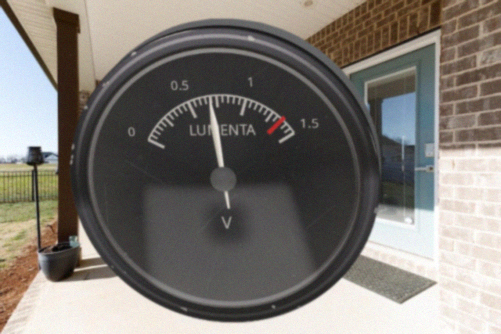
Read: 0.7 (V)
